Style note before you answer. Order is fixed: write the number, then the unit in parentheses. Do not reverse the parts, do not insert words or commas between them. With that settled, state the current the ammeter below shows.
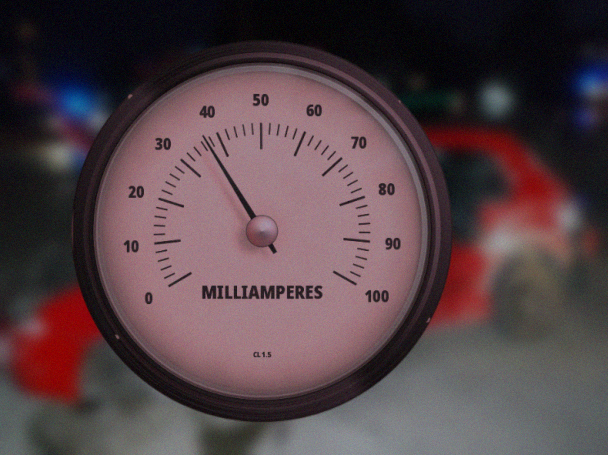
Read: 37 (mA)
